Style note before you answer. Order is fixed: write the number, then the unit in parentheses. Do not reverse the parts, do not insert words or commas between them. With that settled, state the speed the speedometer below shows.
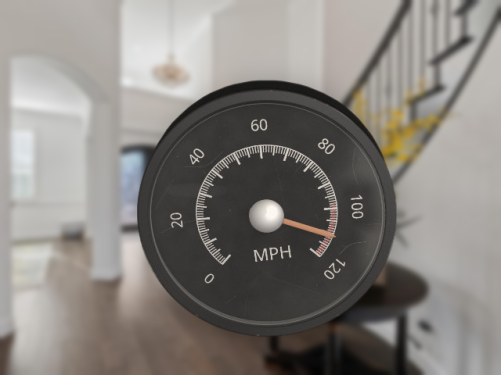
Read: 110 (mph)
